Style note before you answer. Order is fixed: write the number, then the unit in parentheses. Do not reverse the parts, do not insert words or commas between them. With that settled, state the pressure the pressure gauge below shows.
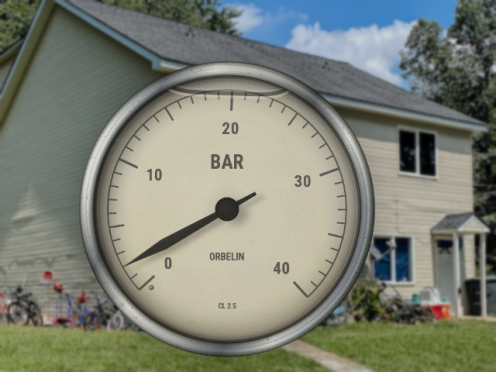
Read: 2 (bar)
